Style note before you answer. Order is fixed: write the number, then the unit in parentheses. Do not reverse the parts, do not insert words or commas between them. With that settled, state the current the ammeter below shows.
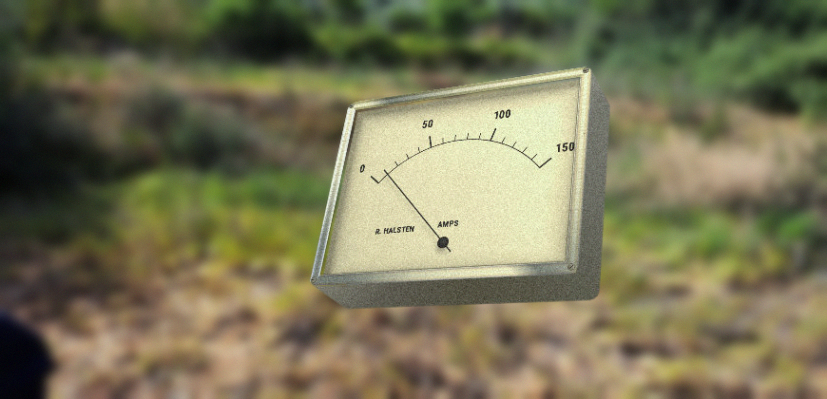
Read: 10 (A)
